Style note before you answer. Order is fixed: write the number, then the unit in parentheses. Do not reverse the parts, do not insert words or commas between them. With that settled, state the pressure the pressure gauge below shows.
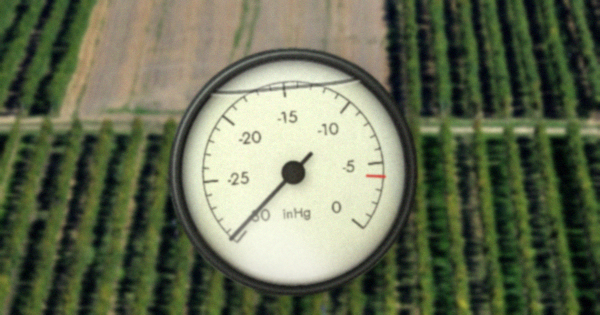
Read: -29.5 (inHg)
